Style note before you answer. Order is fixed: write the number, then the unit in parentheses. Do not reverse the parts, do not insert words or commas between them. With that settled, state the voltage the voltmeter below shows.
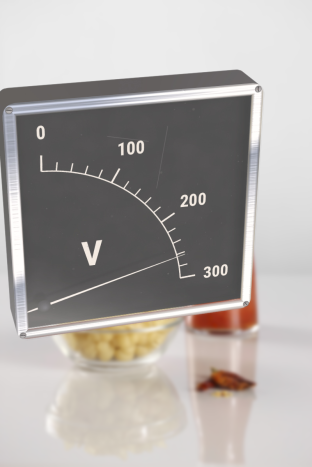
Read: 260 (V)
